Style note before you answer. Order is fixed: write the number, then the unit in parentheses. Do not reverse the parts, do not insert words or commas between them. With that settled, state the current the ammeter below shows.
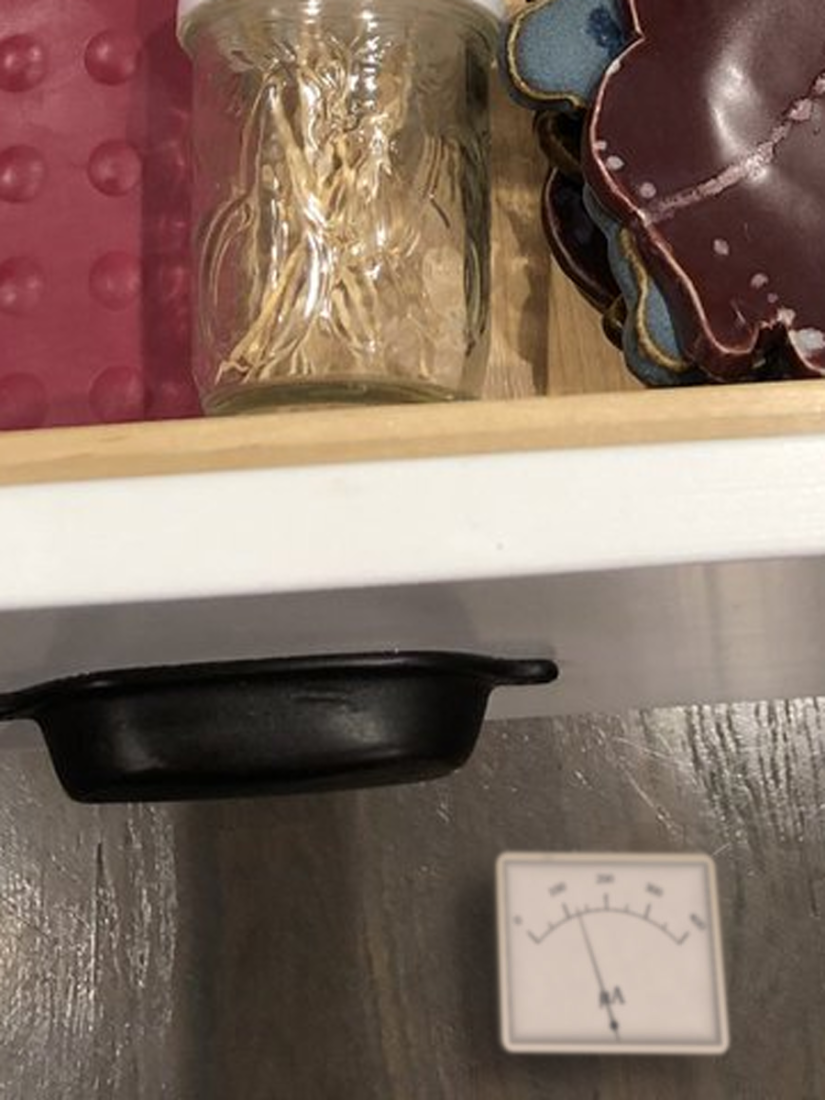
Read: 125 (µA)
